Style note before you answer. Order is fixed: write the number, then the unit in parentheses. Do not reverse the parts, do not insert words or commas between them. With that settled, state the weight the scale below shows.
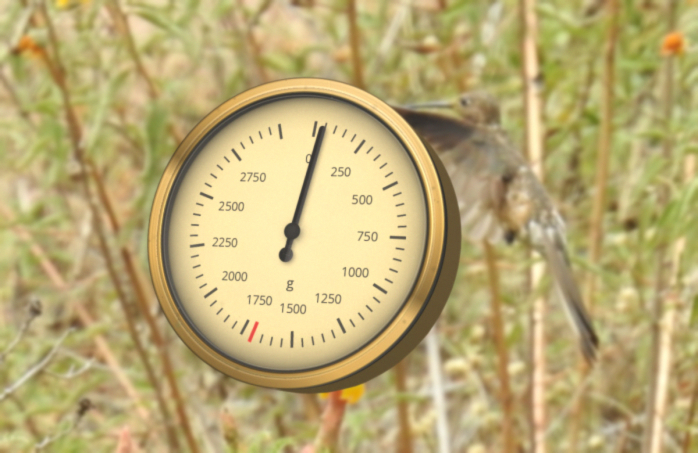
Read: 50 (g)
